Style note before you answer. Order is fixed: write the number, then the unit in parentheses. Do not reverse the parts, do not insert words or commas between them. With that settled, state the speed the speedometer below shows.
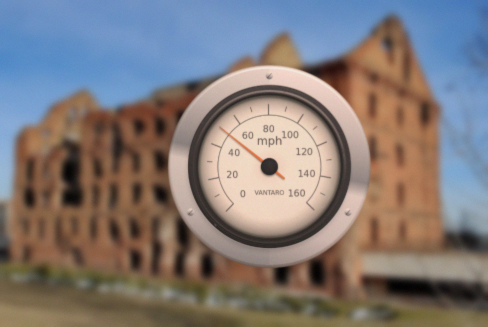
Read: 50 (mph)
